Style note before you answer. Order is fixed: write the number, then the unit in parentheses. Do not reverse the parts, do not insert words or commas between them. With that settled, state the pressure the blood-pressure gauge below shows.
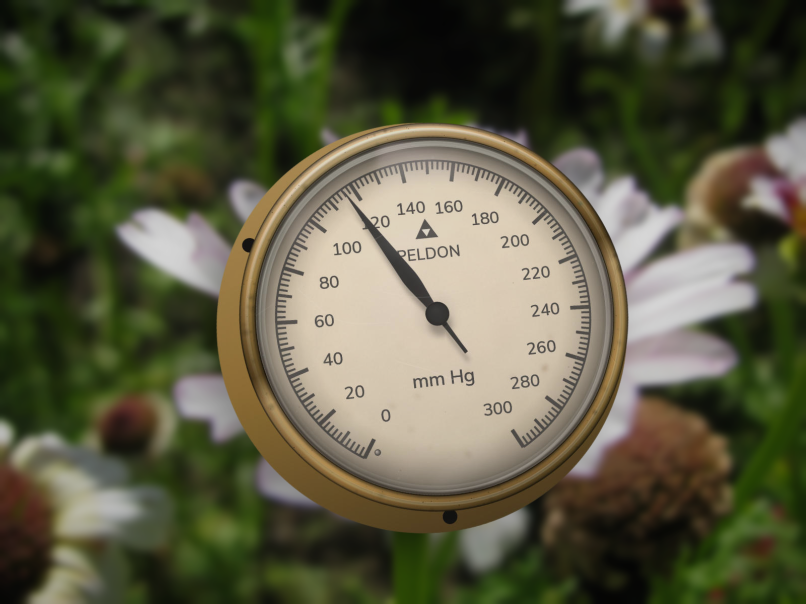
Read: 116 (mmHg)
